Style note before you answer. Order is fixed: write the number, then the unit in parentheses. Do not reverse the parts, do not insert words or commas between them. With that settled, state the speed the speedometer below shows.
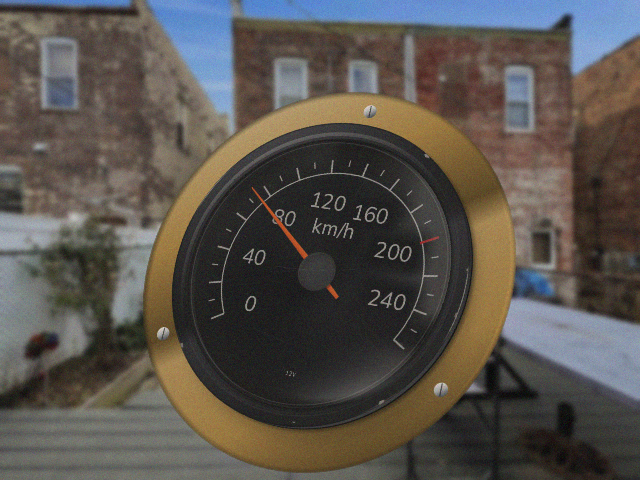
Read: 75 (km/h)
